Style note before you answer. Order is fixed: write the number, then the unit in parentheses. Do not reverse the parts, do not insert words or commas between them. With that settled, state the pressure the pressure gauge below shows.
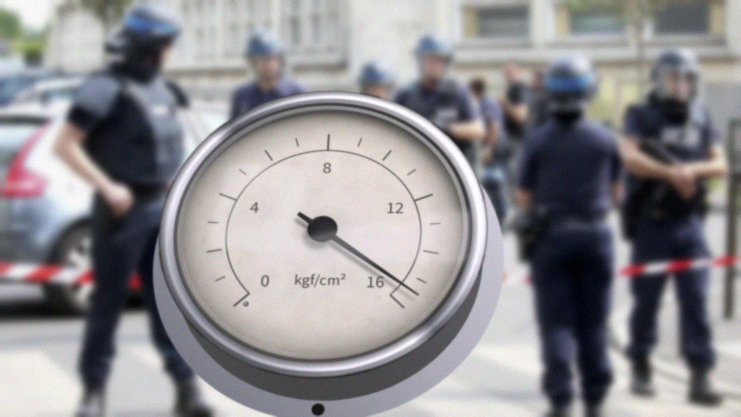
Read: 15.5 (kg/cm²)
